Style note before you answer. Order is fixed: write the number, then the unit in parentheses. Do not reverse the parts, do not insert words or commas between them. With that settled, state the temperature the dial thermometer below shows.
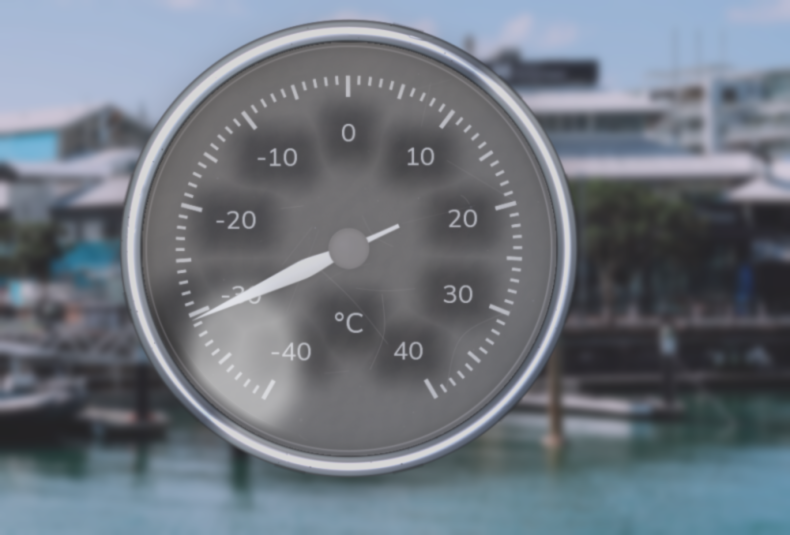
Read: -30.5 (°C)
